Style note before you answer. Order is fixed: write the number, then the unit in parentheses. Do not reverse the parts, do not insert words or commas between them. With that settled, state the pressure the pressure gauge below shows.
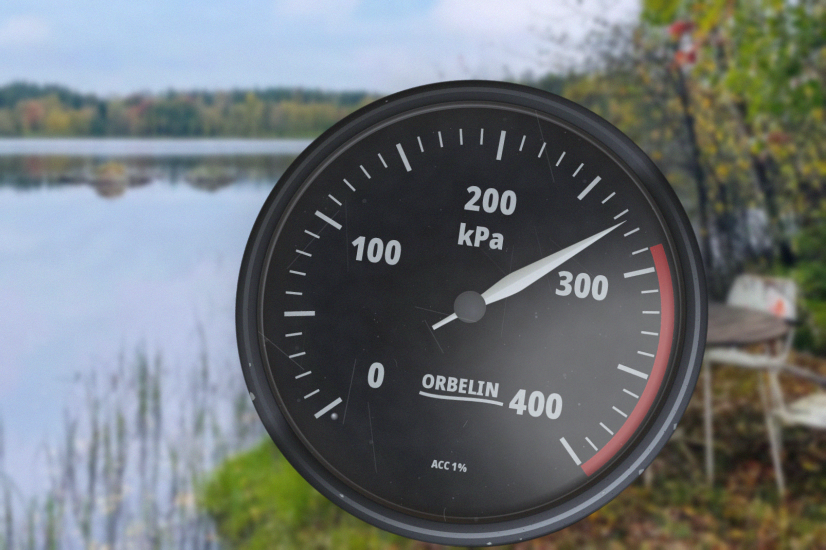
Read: 275 (kPa)
